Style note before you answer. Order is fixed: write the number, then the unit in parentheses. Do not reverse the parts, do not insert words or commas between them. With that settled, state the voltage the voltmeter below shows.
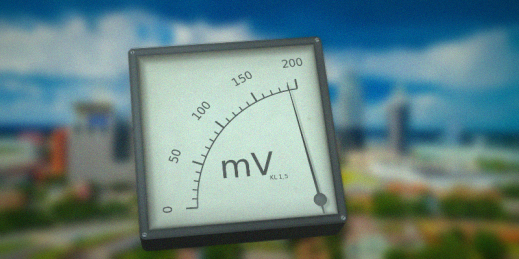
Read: 190 (mV)
